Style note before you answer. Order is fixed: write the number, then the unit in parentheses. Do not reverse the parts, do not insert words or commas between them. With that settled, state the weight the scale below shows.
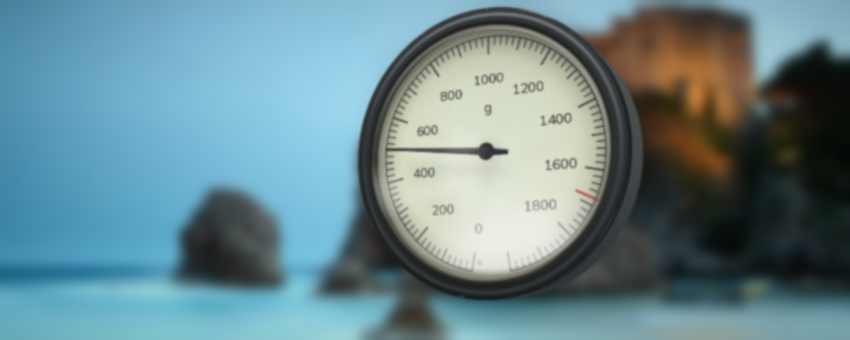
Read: 500 (g)
